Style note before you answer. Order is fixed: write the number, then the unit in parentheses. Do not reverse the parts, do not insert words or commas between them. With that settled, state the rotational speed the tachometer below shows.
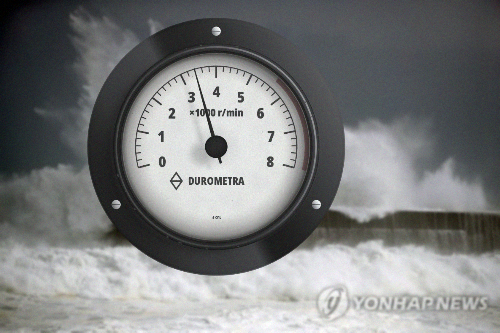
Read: 3400 (rpm)
